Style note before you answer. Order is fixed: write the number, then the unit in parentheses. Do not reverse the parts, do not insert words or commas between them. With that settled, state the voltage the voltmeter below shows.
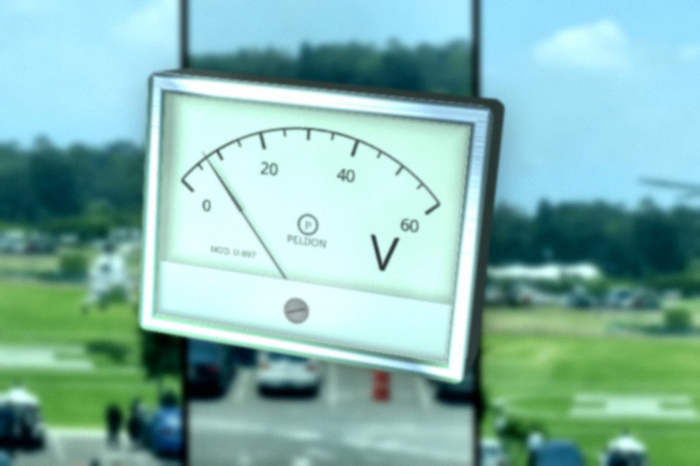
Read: 7.5 (V)
